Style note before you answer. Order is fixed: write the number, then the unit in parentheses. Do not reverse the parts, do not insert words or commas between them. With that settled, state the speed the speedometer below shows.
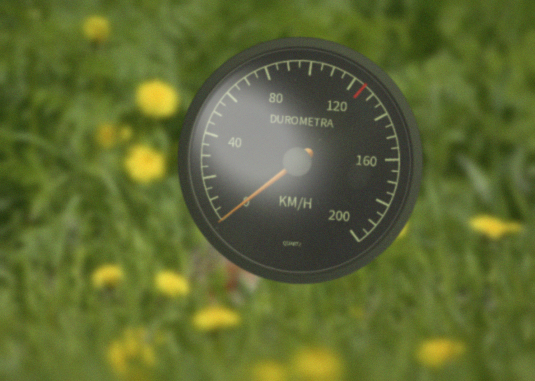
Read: 0 (km/h)
